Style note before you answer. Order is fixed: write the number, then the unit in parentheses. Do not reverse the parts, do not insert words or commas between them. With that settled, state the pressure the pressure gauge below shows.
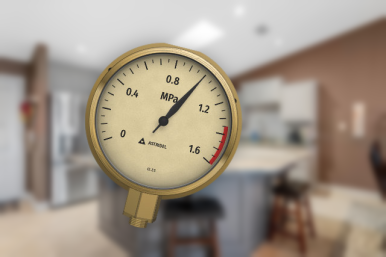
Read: 1 (MPa)
